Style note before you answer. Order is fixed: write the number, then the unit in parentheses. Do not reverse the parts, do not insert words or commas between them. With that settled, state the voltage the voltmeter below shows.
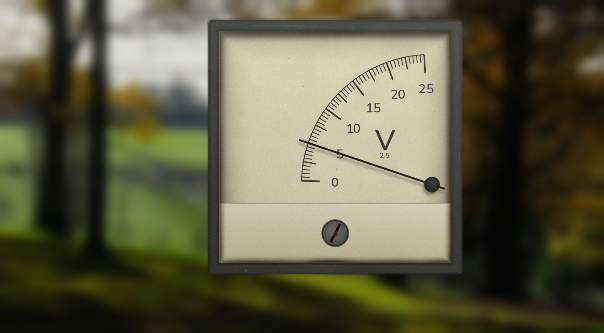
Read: 5 (V)
